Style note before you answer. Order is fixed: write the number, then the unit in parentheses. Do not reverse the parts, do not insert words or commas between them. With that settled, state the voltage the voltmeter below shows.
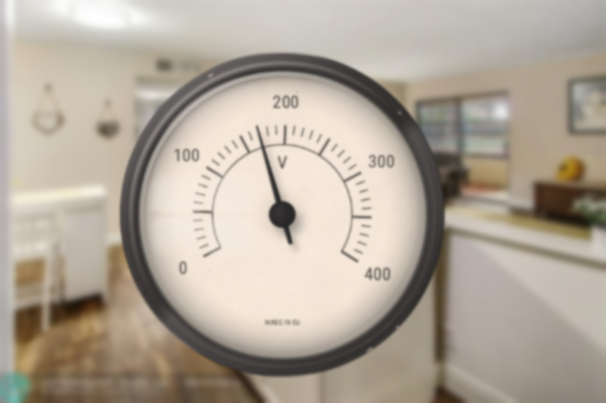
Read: 170 (V)
